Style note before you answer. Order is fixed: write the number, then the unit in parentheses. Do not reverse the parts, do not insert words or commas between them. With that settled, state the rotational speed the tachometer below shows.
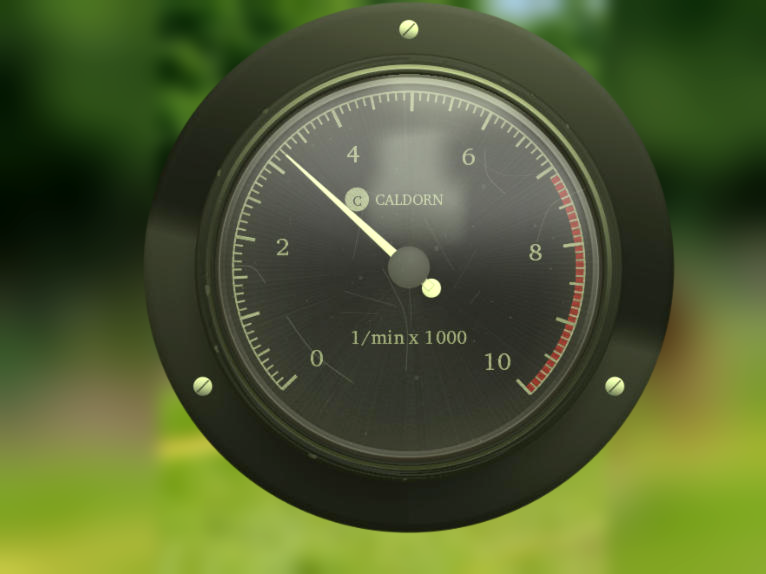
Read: 3200 (rpm)
